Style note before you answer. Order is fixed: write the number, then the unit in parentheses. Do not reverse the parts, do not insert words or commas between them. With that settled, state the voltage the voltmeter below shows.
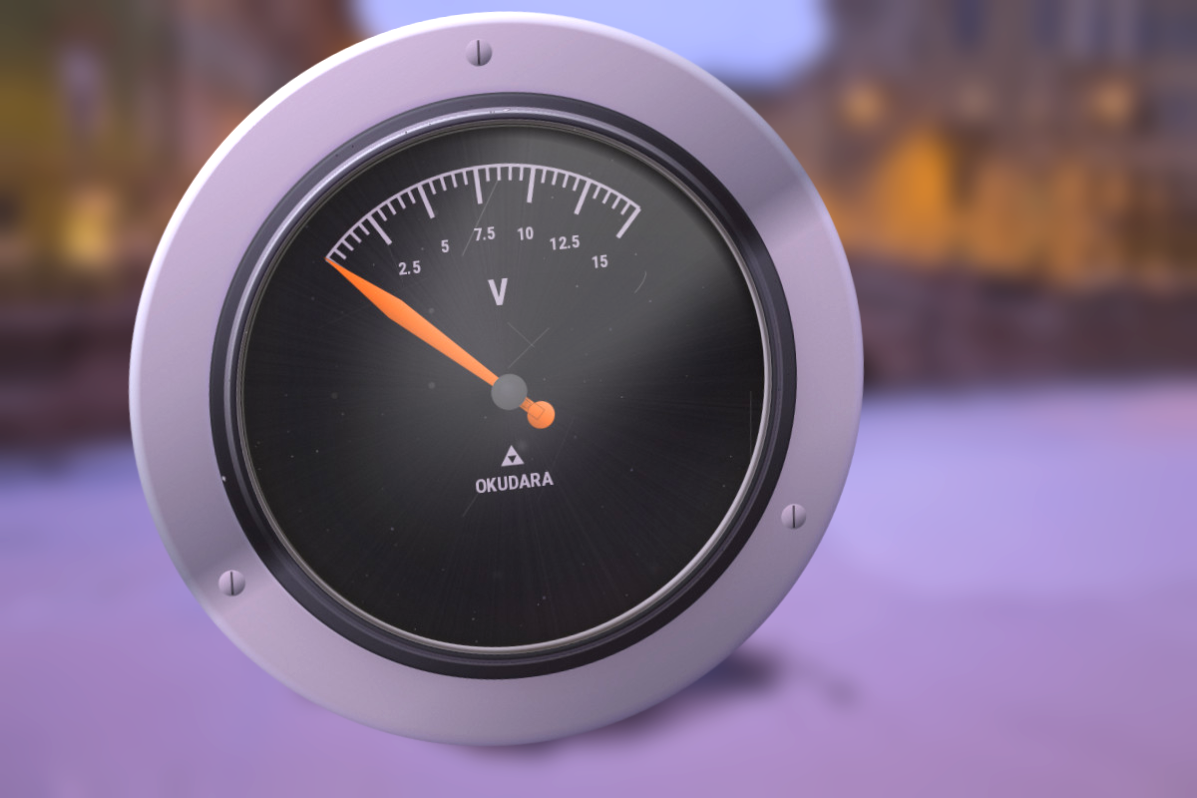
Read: 0 (V)
